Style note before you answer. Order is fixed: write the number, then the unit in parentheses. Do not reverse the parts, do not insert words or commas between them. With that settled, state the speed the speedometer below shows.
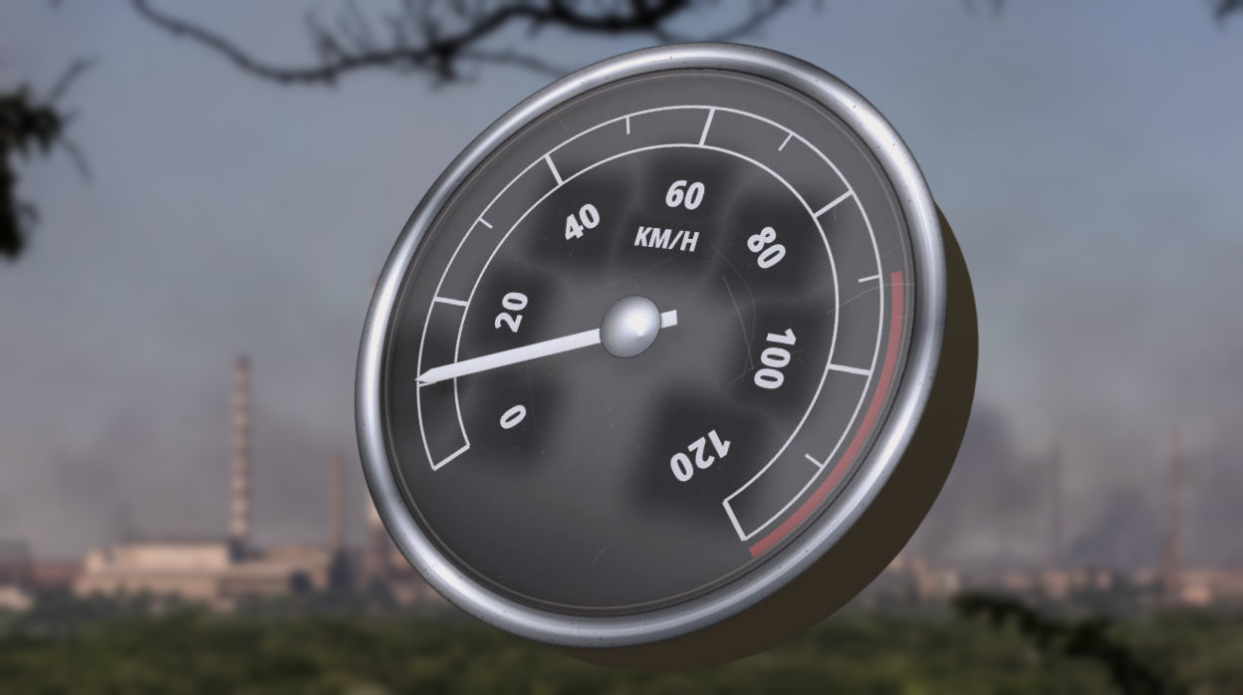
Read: 10 (km/h)
